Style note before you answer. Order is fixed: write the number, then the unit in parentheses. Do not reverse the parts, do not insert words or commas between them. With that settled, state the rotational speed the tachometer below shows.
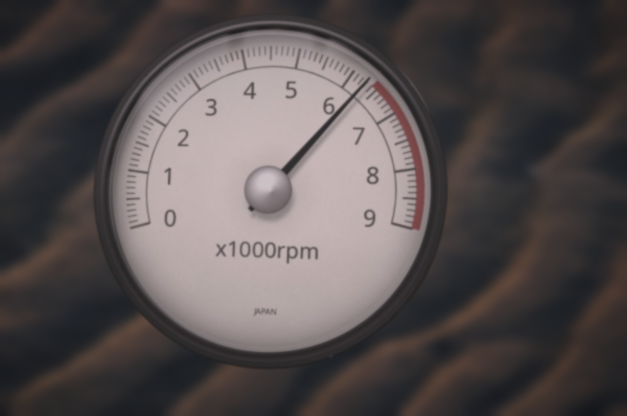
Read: 6300 (rpm)
